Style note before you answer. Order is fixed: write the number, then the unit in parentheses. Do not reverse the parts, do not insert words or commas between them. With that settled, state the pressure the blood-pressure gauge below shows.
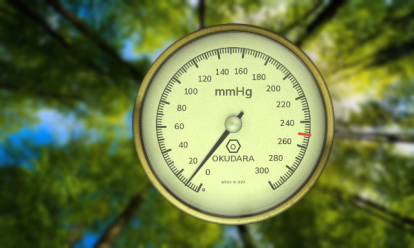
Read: 10 (mmHg)
